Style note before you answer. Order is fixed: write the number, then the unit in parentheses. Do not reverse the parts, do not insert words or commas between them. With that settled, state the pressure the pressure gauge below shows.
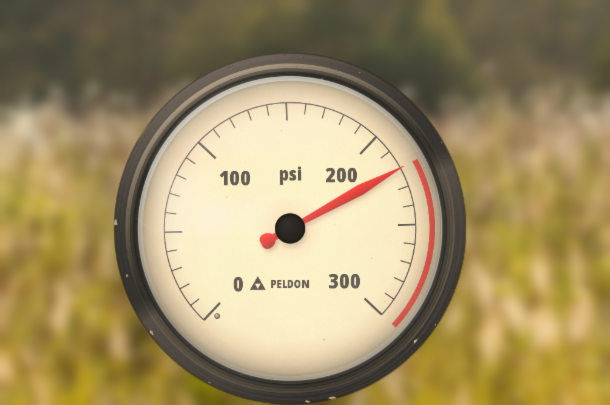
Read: 220 (psi)
